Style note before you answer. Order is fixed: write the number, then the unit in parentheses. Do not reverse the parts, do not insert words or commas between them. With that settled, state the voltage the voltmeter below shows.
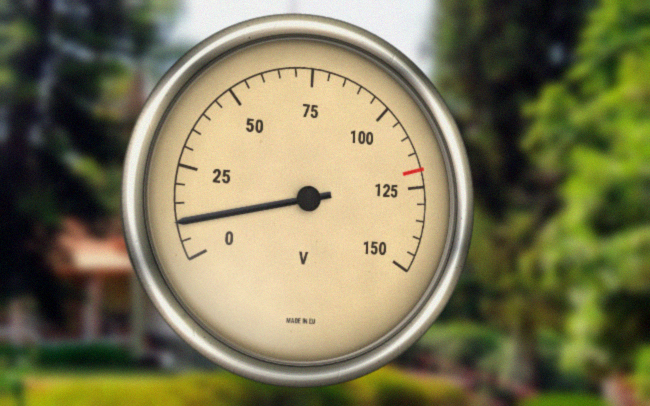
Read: 10 (V)
